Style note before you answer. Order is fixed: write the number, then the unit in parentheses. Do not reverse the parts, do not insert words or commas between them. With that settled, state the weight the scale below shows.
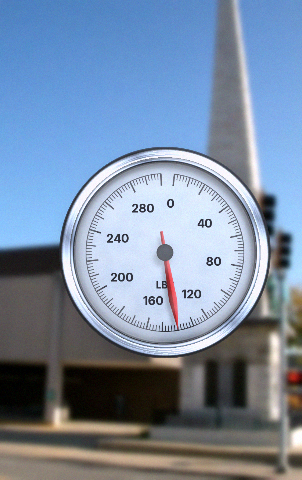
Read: 140 (lb)
